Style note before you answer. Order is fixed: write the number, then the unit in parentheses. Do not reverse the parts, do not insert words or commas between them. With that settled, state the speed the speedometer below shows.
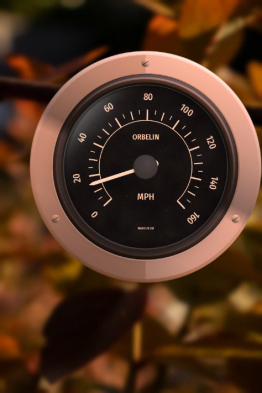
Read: 15 (mph)
